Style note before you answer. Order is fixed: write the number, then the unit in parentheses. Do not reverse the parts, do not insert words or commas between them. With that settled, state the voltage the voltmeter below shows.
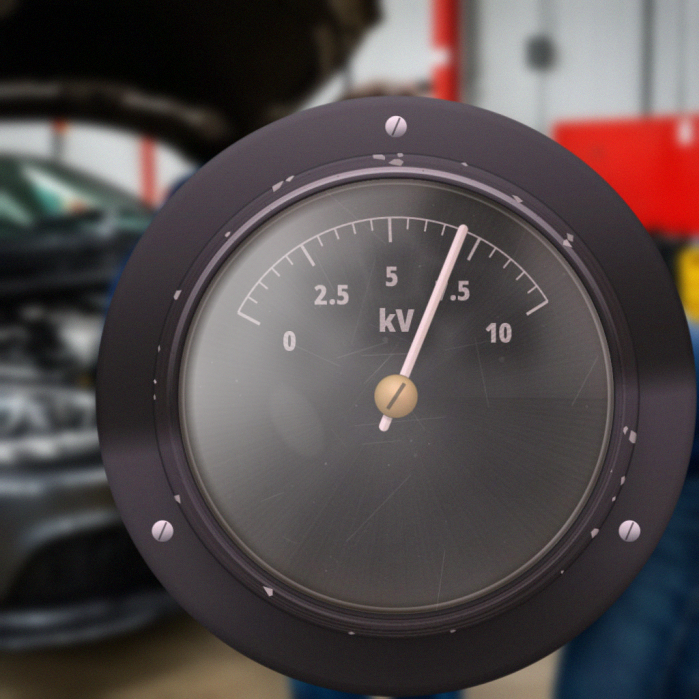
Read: 7 (kV)
